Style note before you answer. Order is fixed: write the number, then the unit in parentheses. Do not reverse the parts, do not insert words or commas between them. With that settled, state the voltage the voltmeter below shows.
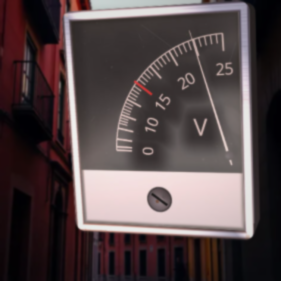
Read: 22.5 (V)
